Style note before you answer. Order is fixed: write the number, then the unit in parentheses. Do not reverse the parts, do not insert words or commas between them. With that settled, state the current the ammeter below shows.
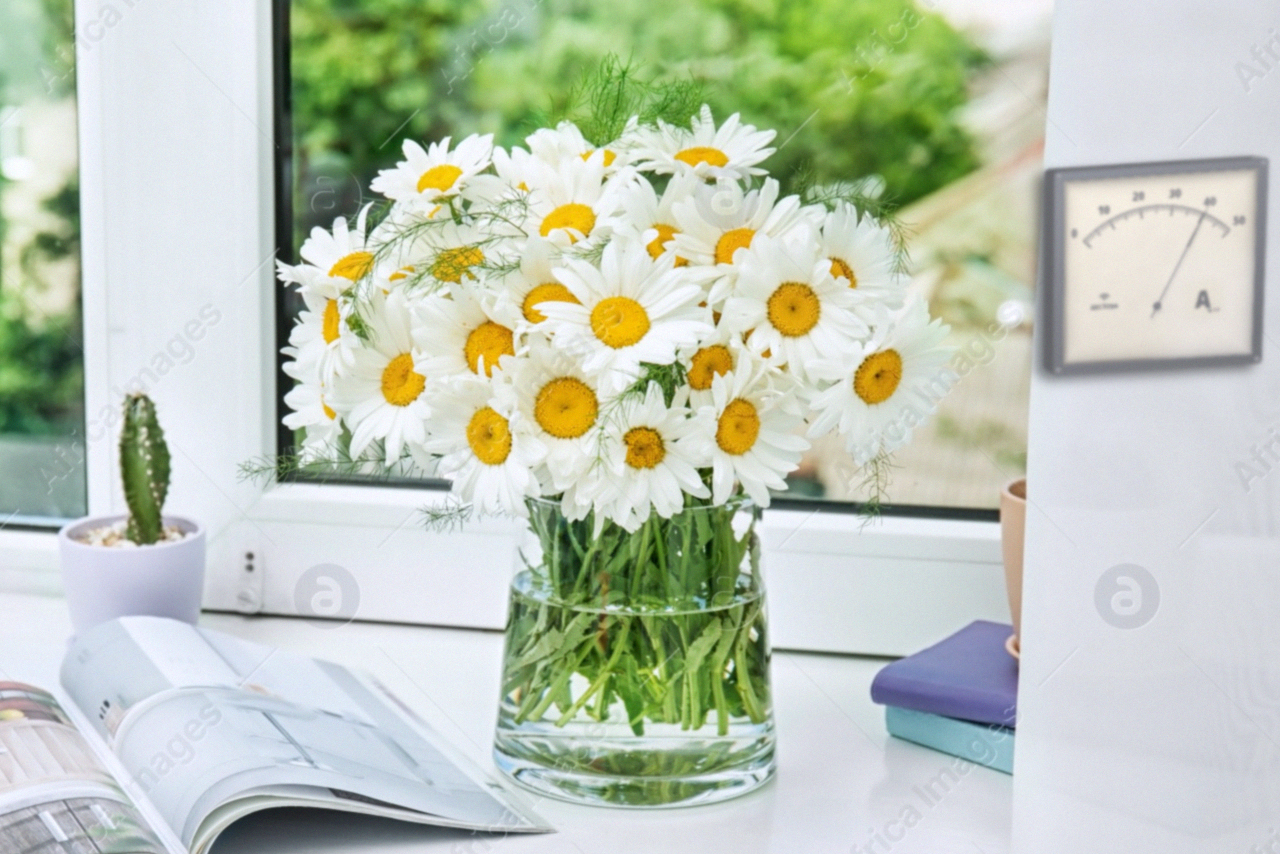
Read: 40 (A)
